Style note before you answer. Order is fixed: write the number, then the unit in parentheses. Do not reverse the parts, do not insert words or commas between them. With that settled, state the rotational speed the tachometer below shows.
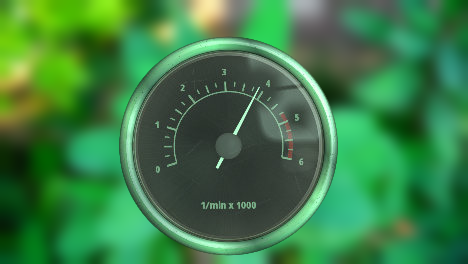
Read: 3875 (rpm)
